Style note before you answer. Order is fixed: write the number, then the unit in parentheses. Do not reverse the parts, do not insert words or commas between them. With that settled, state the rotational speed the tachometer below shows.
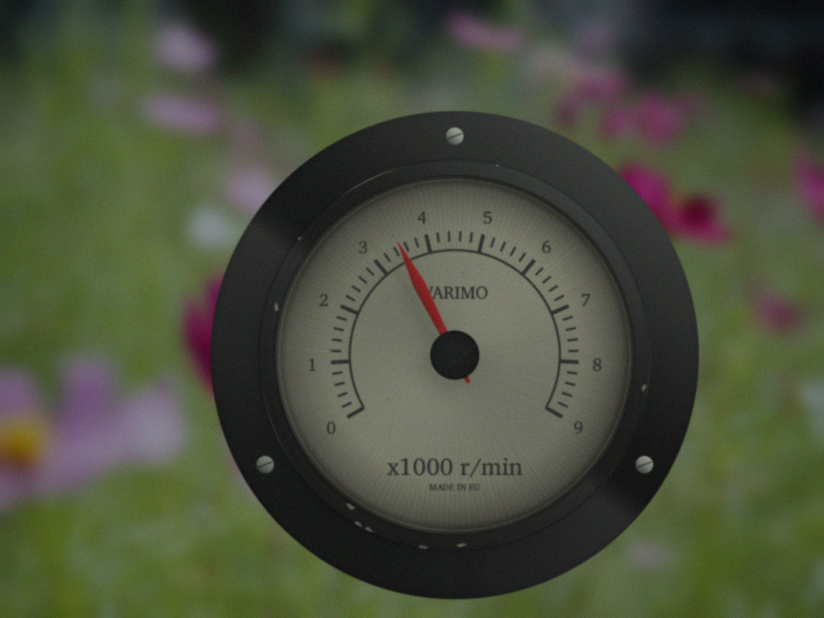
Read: 3500 (rpm)
